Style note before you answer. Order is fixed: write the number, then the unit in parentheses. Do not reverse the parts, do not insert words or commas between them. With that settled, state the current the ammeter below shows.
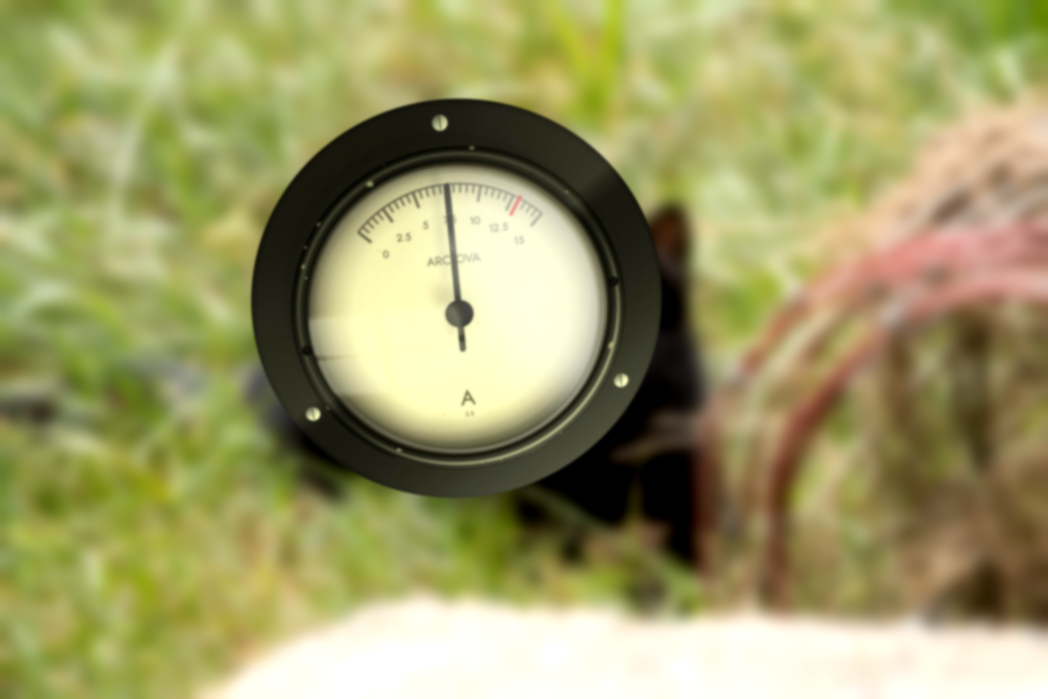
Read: 7.5 (A)
